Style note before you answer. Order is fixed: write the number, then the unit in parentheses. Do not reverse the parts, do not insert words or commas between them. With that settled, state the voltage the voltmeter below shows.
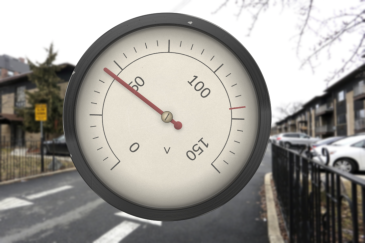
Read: 45 (V)
